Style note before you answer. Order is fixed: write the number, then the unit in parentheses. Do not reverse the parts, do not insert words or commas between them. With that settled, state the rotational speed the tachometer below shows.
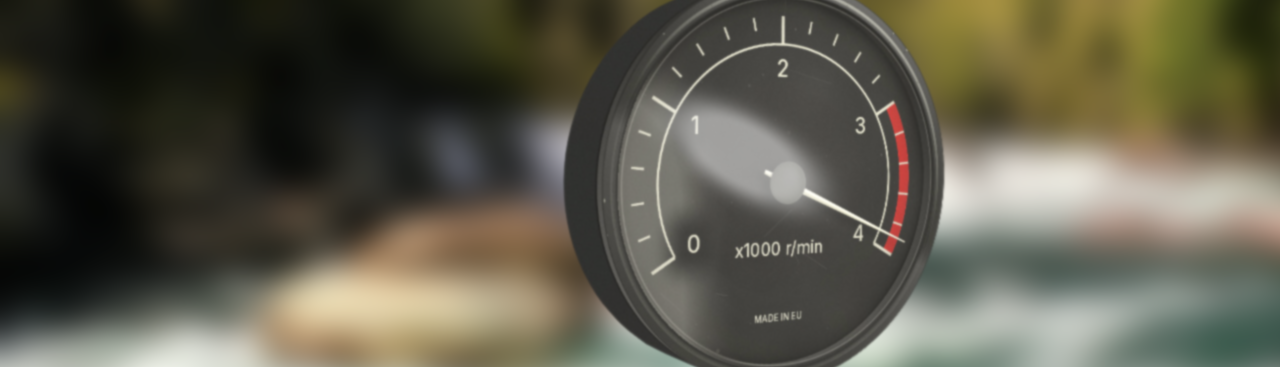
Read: 3900 (rpm)
